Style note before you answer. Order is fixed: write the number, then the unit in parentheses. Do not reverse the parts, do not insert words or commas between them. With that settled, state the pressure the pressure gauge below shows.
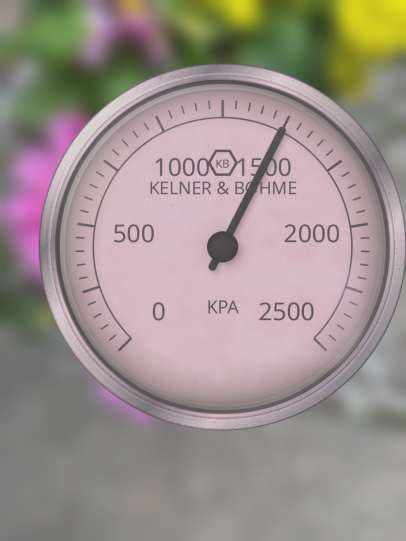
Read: 1500 (kPa)
